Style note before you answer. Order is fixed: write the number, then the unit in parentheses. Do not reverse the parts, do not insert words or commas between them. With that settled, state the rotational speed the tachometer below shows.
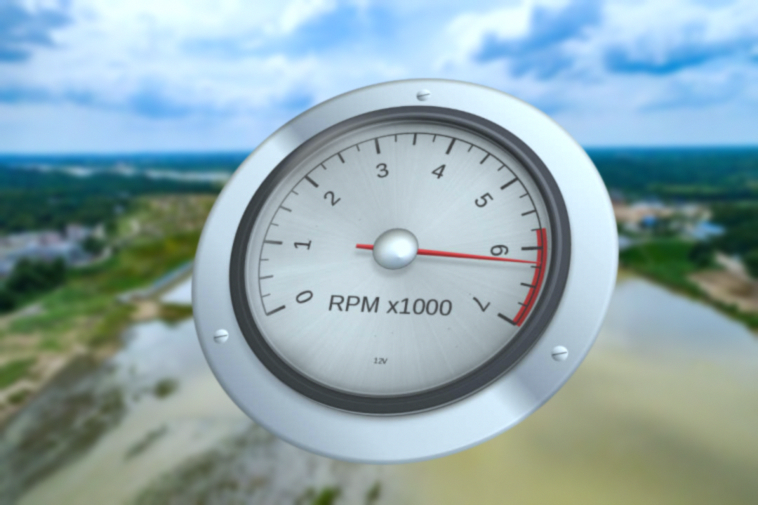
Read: 6250 (rpm)
